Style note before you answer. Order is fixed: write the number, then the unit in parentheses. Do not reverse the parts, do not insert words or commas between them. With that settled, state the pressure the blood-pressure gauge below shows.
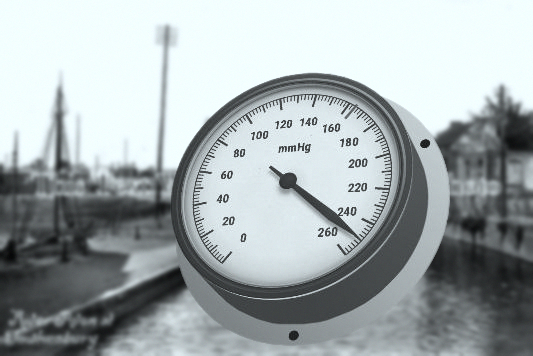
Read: 250 (mmHg)
